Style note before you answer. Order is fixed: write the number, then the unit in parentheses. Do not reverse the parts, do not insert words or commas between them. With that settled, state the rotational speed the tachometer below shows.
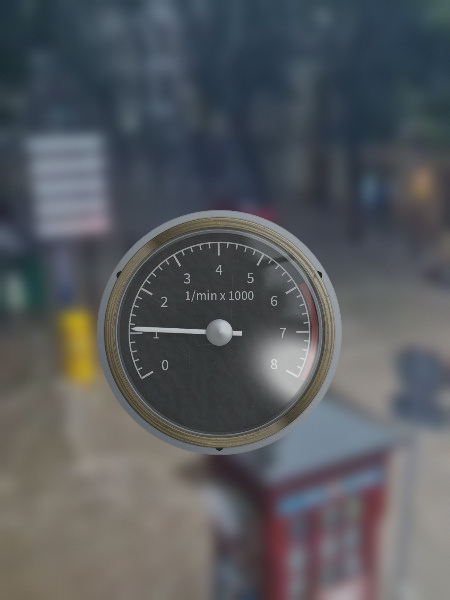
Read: 1100 (rpm)
